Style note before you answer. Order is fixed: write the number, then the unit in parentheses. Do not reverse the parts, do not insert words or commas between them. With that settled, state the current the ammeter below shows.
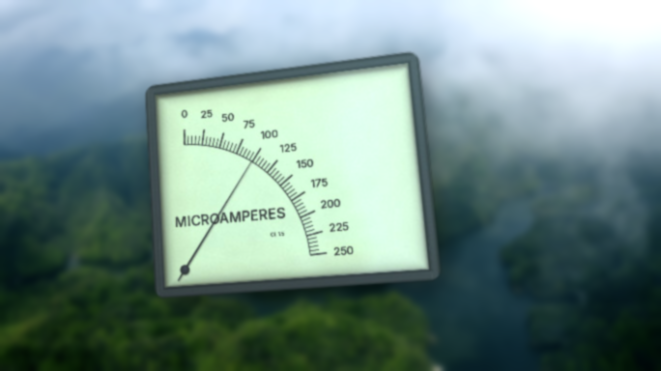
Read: 100 (µA)
